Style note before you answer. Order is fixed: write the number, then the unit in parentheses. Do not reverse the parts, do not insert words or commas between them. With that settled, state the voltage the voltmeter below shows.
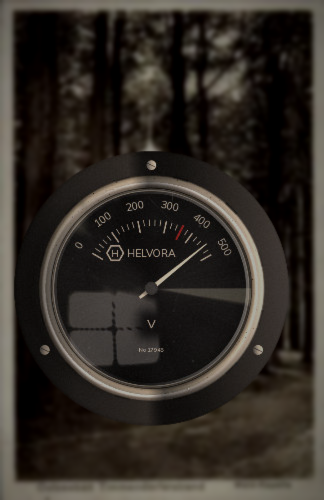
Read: 460 (V)
